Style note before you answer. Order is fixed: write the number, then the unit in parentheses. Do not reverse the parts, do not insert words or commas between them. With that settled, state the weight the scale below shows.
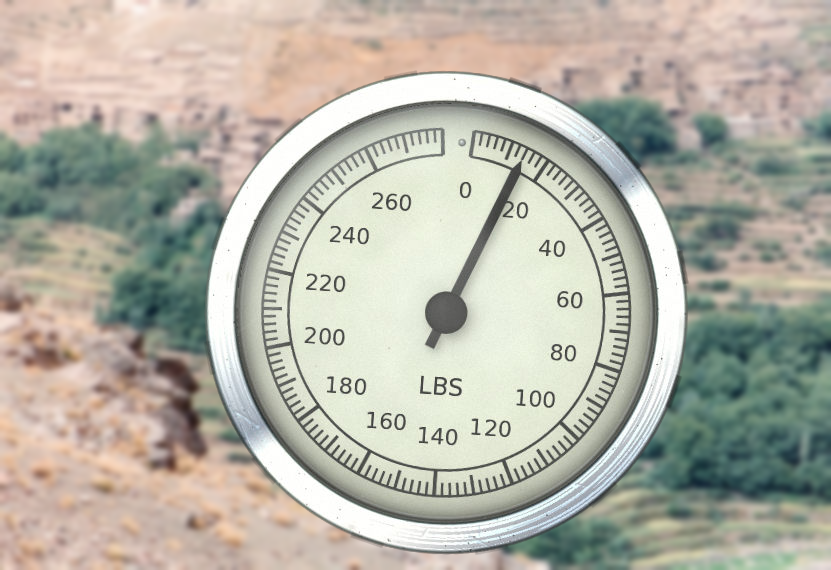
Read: 14 (lb)
